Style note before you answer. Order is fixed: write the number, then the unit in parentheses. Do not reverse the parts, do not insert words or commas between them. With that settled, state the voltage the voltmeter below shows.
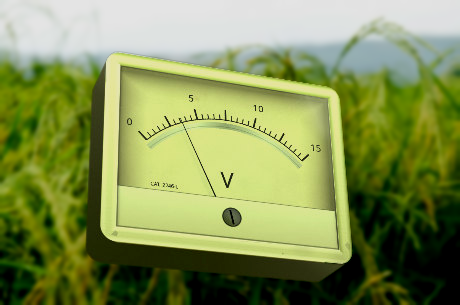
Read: 3.5 (V)
